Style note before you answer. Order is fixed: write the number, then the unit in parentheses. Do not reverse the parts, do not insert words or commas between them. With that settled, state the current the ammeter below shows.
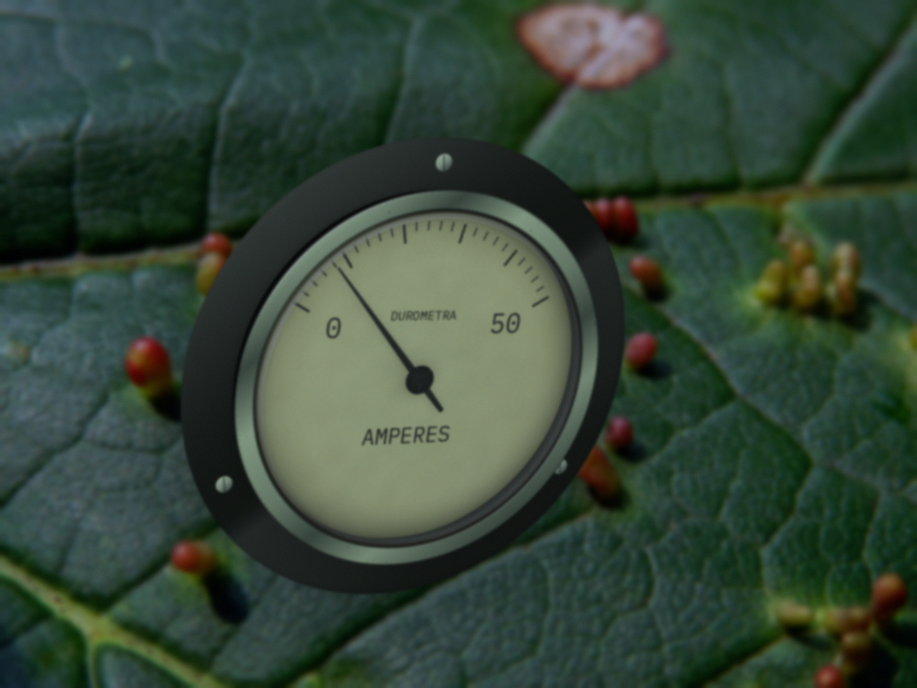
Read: 8 (A)
